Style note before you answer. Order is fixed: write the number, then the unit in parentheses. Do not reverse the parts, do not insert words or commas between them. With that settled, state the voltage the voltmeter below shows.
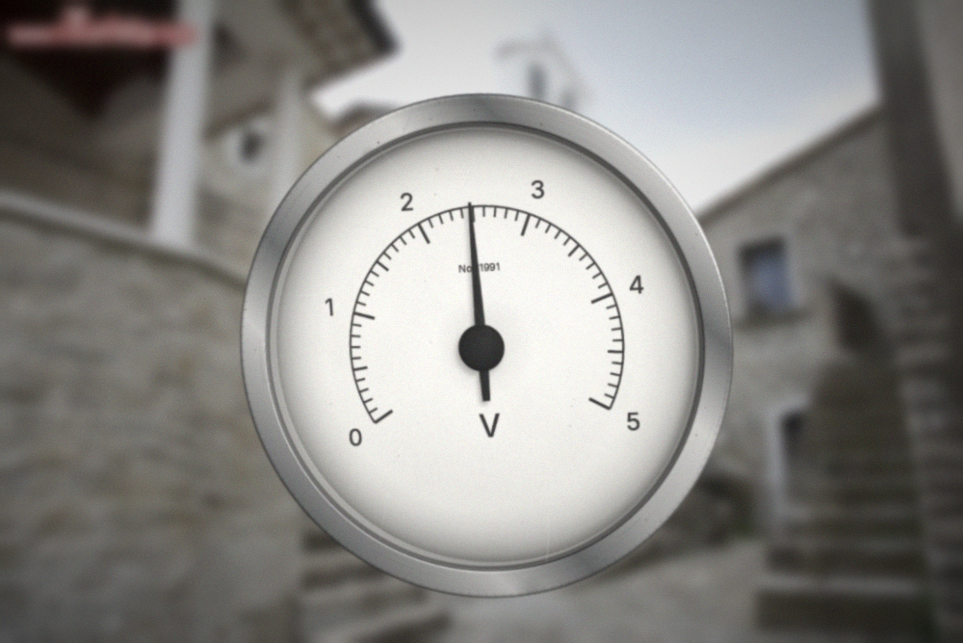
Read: 2.5 (V)
